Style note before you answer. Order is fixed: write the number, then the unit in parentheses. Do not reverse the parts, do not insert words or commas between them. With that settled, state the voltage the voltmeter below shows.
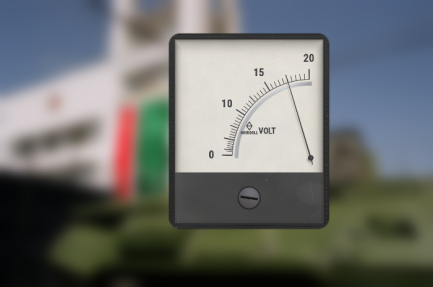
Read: 17.5 (V)
